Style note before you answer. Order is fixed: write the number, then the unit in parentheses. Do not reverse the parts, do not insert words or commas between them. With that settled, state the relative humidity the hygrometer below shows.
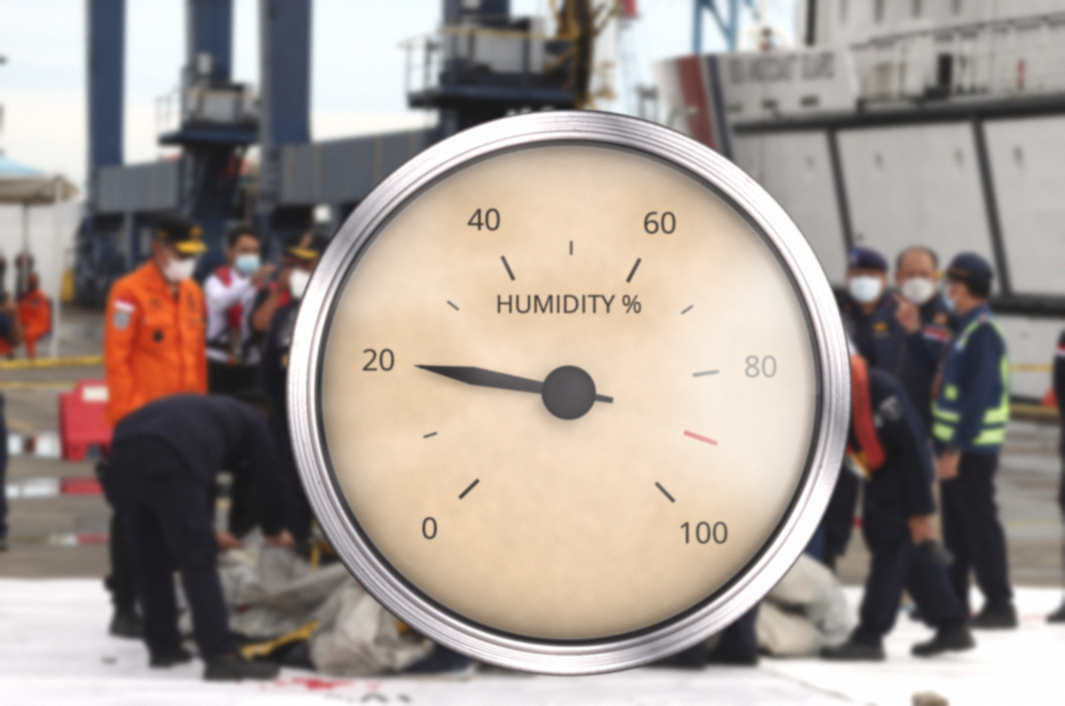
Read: 20 (%)
